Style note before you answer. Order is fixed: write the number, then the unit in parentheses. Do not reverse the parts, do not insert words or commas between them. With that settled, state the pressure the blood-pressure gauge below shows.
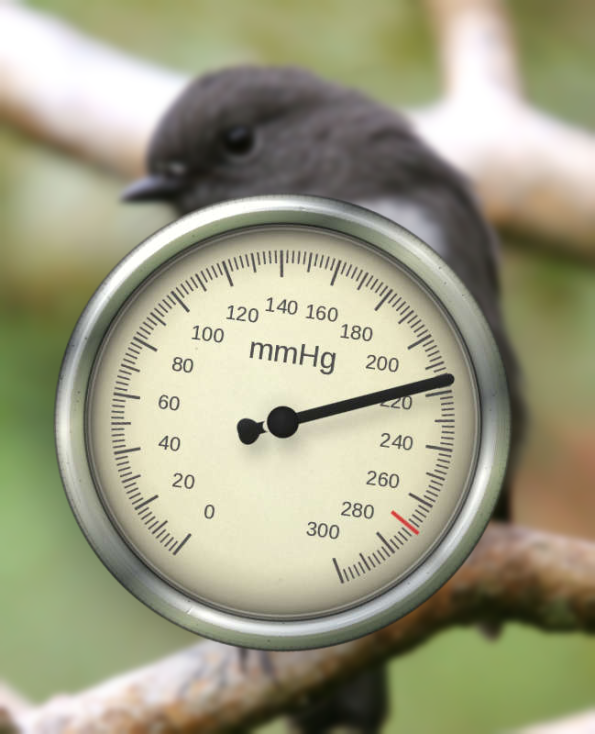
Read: 216 (mmHg)
